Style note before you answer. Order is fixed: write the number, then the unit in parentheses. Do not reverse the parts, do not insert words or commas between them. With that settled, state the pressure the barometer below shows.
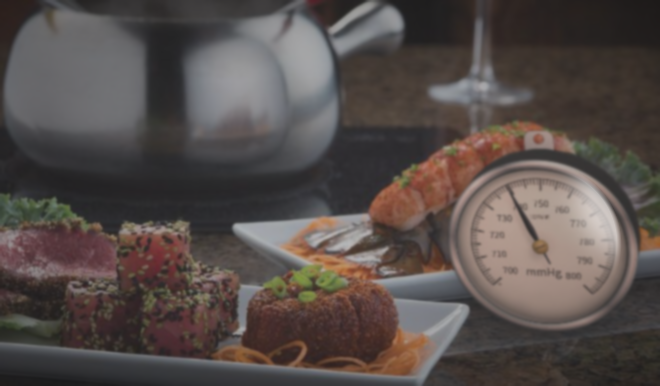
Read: 740 (mmHg)
